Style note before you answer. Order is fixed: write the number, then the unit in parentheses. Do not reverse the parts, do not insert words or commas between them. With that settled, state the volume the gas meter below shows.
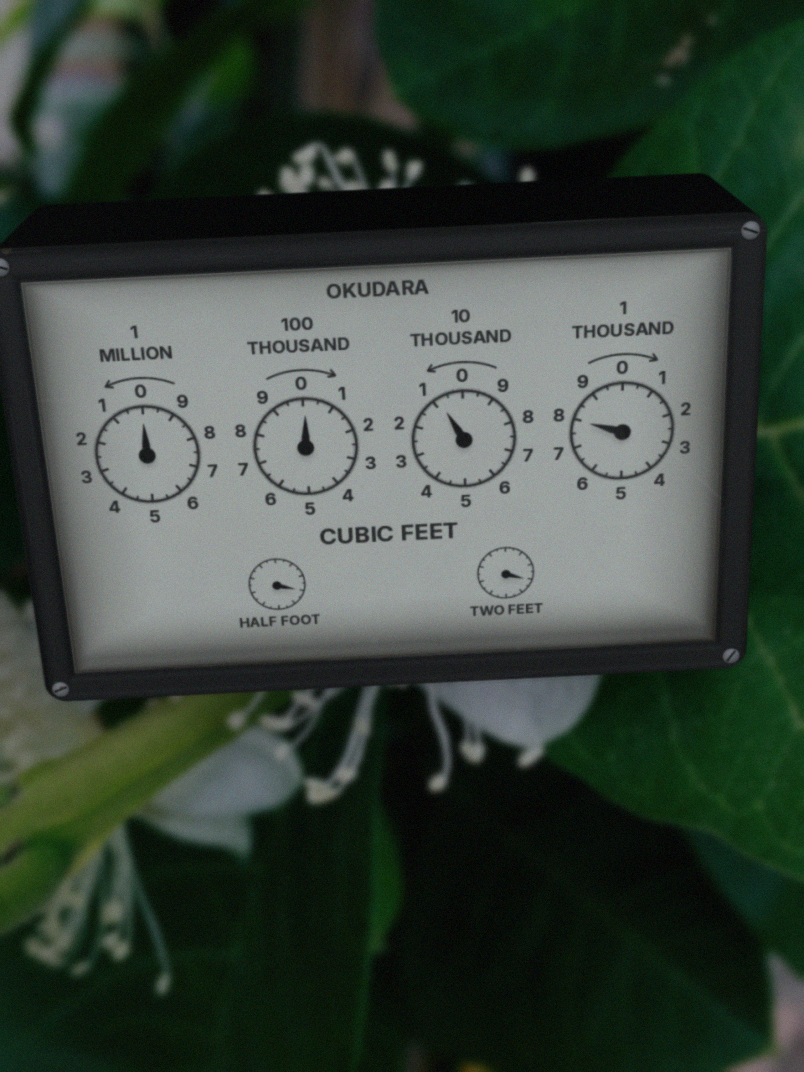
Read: 800 (ft³)
